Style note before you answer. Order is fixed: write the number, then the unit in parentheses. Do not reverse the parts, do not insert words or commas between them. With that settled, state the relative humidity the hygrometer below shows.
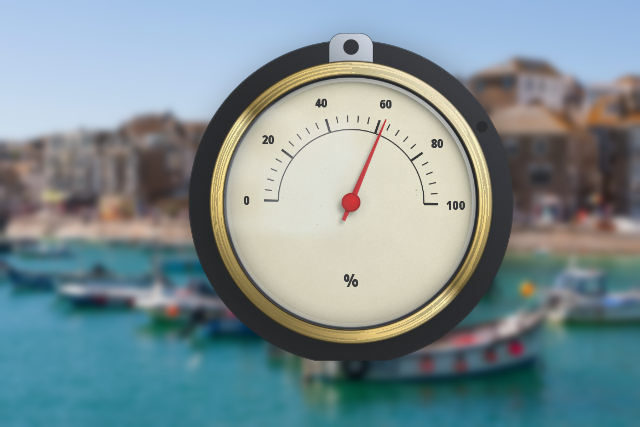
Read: 62 (%)
